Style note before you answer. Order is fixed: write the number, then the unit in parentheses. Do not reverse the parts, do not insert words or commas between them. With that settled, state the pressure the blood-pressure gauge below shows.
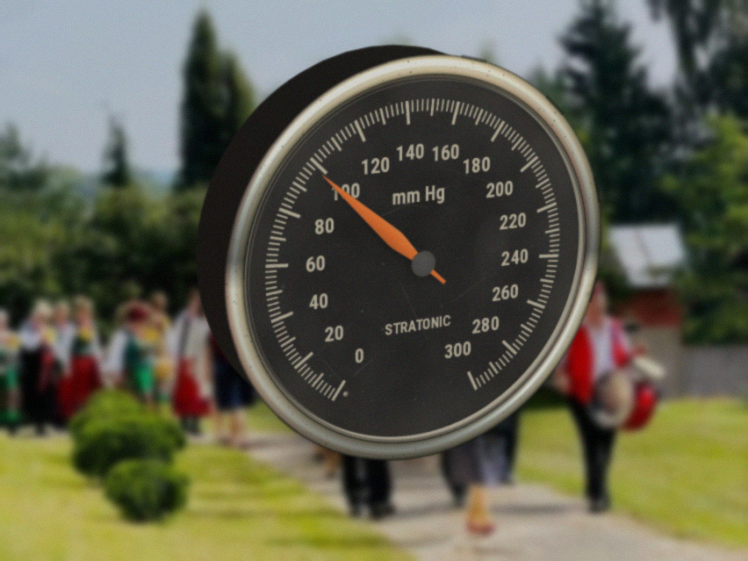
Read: 98 (mmHg)
